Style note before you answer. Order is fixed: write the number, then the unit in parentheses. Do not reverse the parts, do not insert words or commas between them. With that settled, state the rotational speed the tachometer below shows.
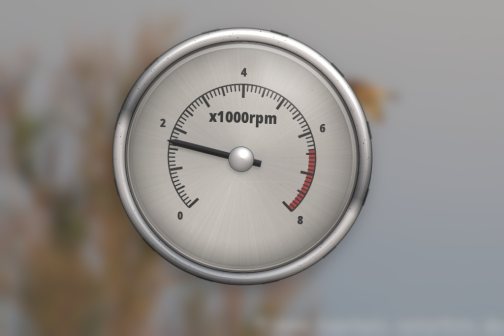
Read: 1700 (rpm)
